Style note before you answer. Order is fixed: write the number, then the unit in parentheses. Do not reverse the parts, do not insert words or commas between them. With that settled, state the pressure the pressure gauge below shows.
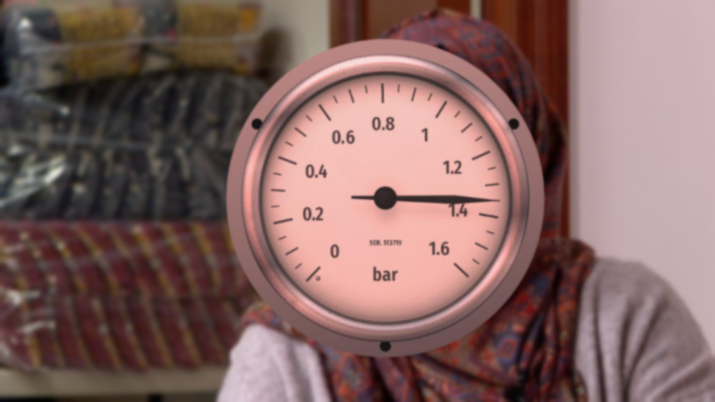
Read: 1.35 (bar)
